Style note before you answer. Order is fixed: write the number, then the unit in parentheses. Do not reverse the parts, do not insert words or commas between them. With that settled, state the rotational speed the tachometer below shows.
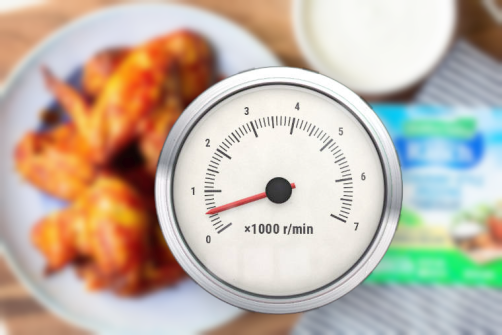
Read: 500 (rpm)
